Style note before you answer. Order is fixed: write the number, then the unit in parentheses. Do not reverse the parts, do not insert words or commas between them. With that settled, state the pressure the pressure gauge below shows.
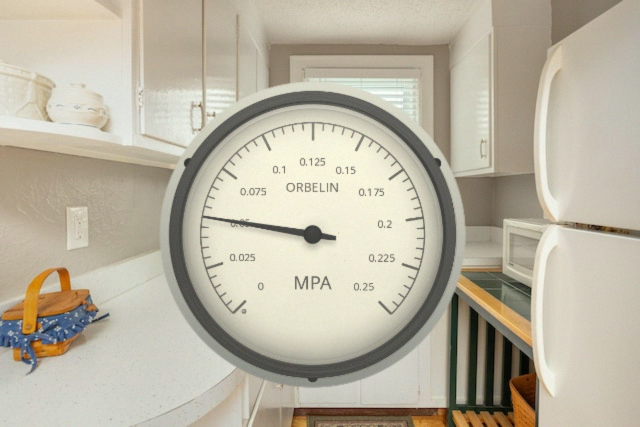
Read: 0.05 (MPa)
